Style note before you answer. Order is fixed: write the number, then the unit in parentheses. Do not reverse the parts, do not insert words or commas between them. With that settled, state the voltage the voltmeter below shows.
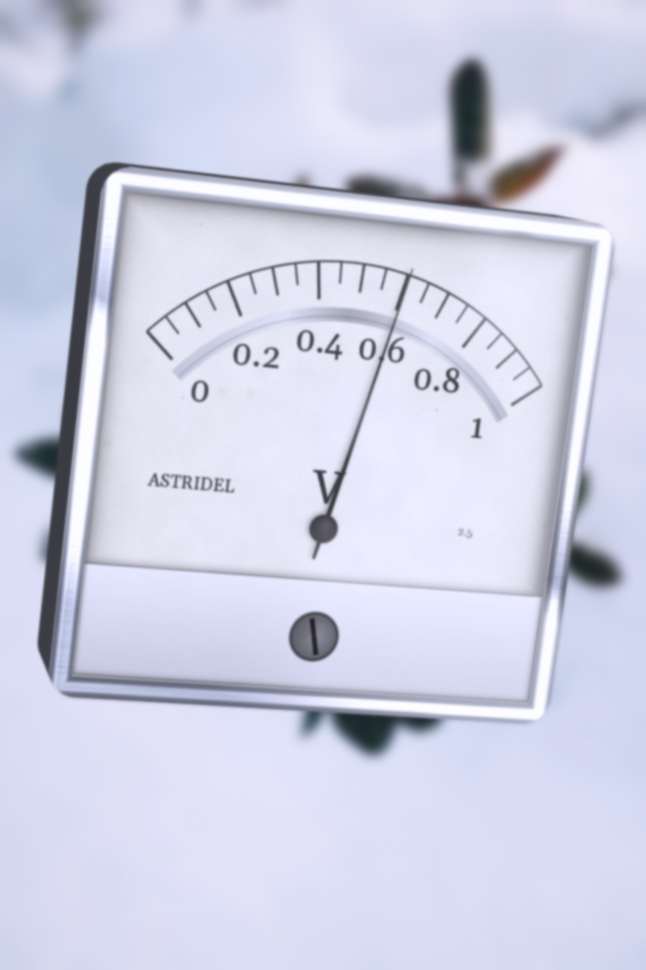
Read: 0.6 (V)
